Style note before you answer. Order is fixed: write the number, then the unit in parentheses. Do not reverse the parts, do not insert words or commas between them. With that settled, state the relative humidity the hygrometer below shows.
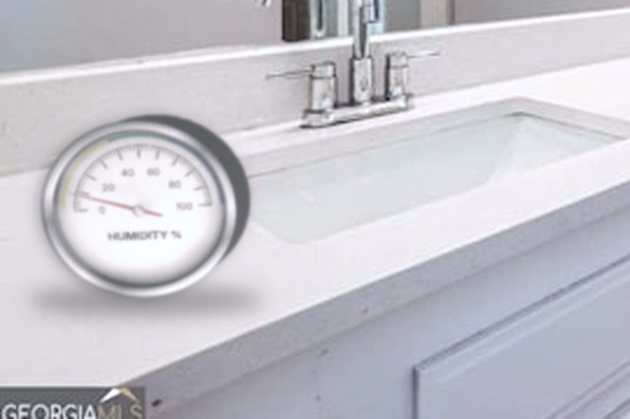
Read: 10 (%)
